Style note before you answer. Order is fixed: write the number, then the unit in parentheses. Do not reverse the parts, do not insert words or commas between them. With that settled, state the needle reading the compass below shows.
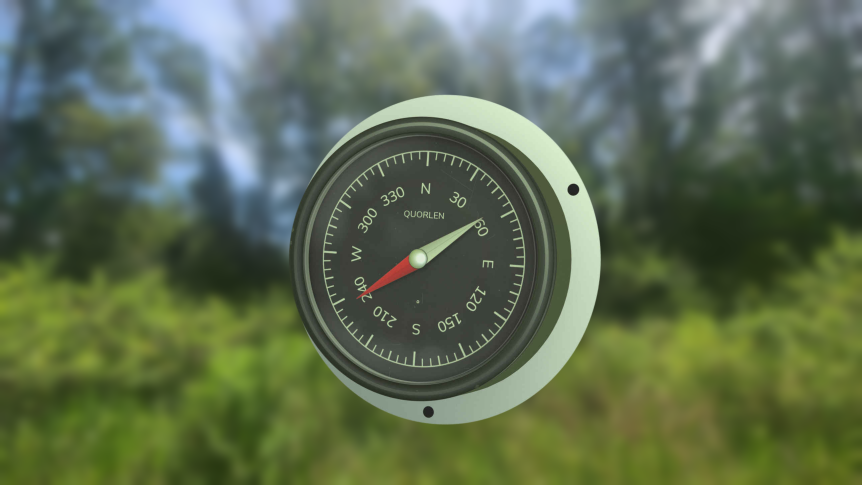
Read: 235 (°)
